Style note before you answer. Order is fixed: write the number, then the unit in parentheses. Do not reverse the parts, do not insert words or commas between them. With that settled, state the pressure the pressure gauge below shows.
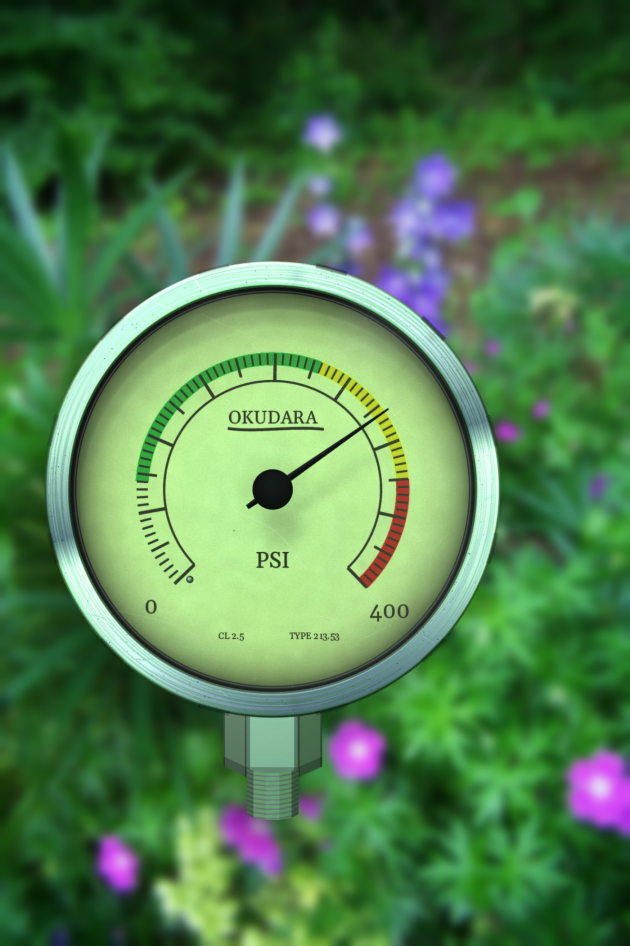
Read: 280 (psi)
